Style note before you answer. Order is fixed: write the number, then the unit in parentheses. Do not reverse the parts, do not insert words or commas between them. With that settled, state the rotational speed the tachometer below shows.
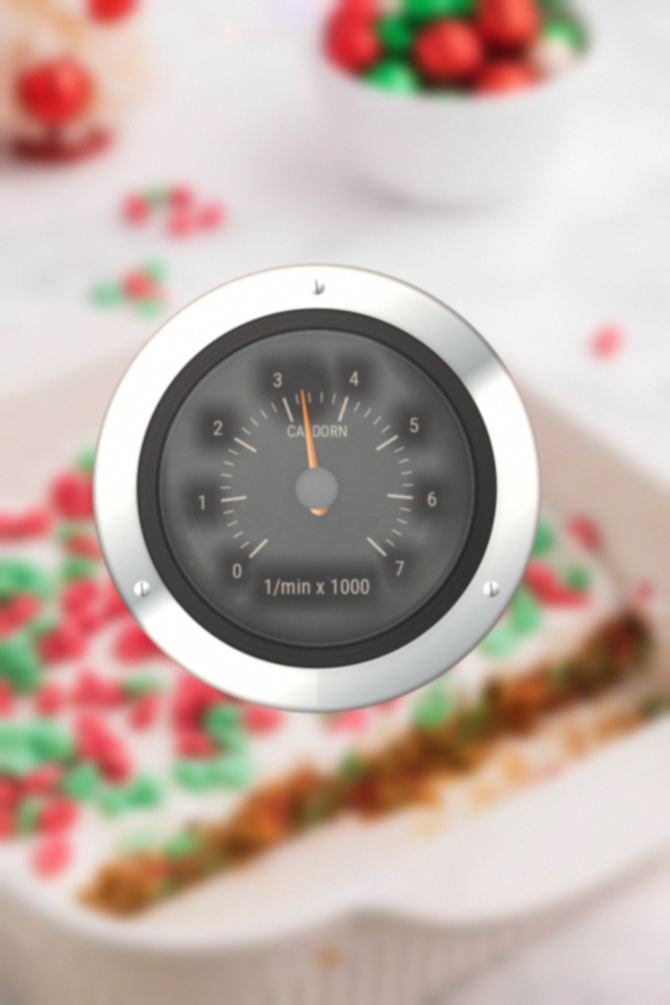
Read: 3300 (rpm)
